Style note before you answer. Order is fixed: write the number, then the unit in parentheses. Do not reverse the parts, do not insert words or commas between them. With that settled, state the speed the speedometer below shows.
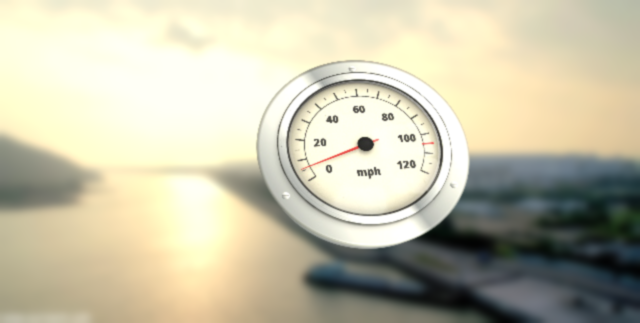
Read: 5 (mph)
